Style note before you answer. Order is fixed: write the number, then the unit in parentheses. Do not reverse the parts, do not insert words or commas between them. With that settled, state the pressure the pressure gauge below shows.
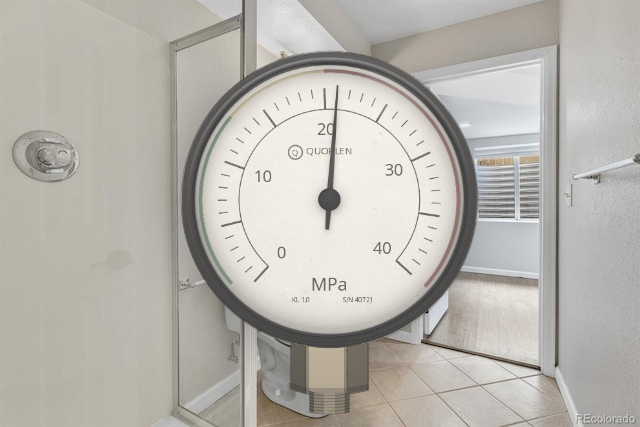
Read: 21 (MPa)
